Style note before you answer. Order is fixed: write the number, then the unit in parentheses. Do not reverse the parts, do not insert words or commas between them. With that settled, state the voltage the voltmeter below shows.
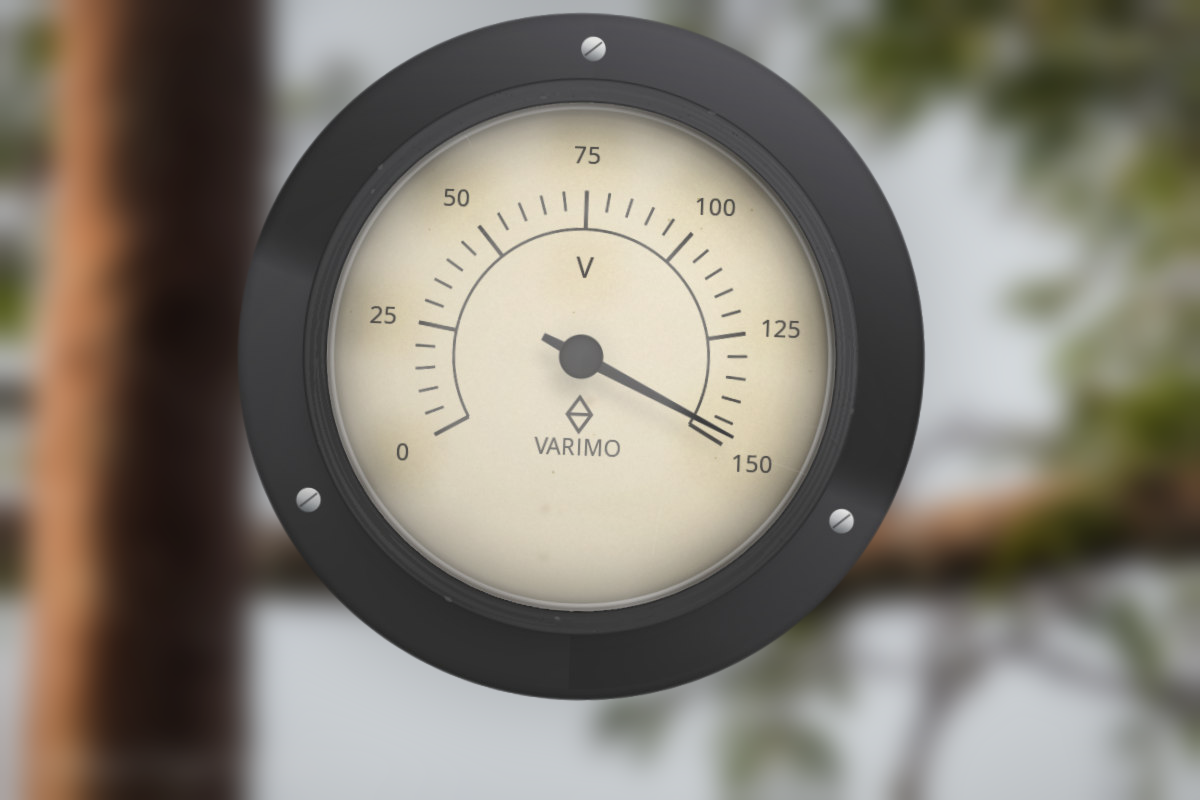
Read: 147.5 (V)
